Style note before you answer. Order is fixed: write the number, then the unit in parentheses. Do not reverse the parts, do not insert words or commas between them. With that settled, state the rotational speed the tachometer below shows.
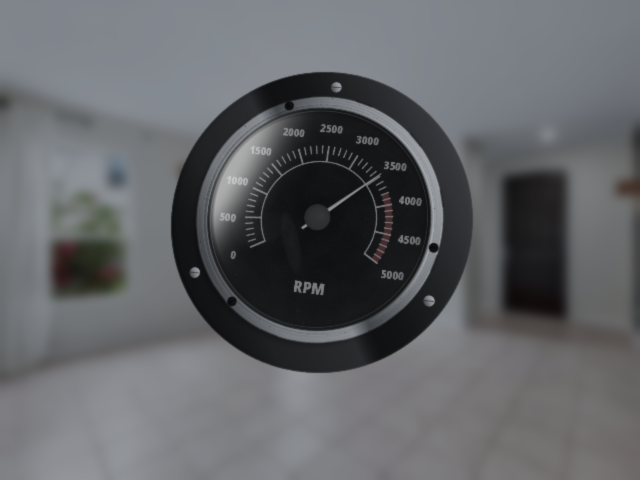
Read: 3500 (rpm)
